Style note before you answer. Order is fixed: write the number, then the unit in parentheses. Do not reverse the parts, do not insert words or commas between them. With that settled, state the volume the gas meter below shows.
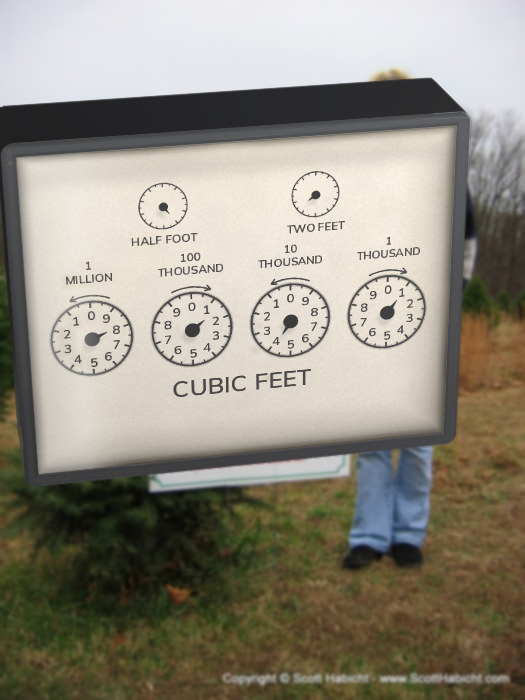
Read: 814100 (ft³)
